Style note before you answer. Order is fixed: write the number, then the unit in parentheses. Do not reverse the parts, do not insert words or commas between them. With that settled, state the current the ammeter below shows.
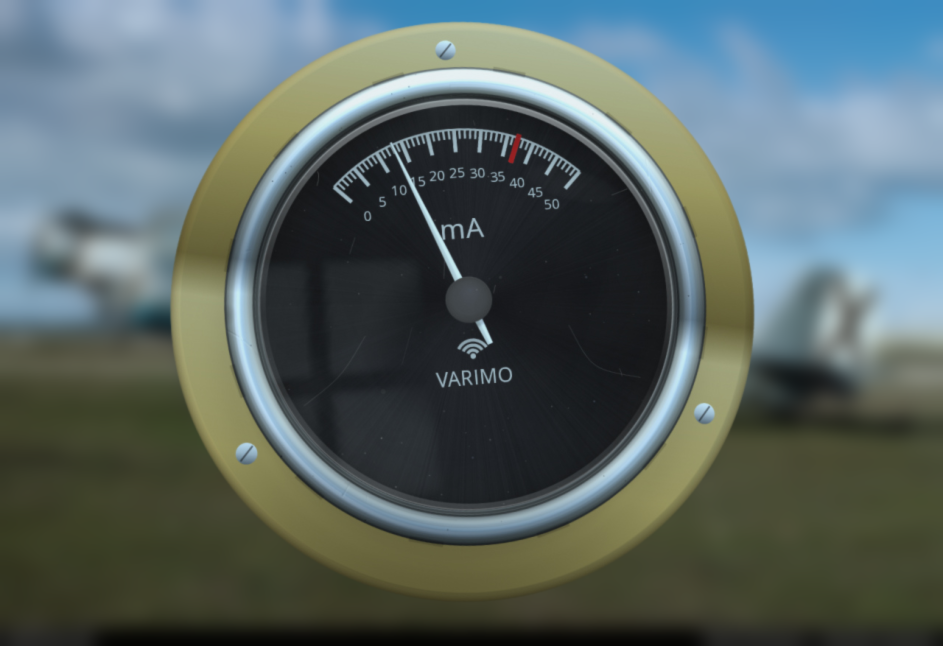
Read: 13 (mA)
